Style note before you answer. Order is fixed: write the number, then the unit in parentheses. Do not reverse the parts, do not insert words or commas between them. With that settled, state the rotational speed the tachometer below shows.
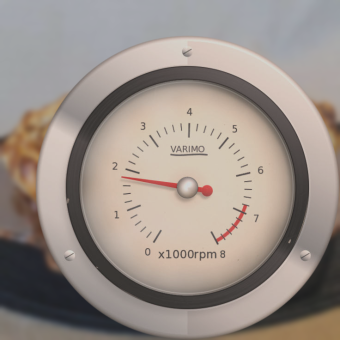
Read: 1800 (rpm)
